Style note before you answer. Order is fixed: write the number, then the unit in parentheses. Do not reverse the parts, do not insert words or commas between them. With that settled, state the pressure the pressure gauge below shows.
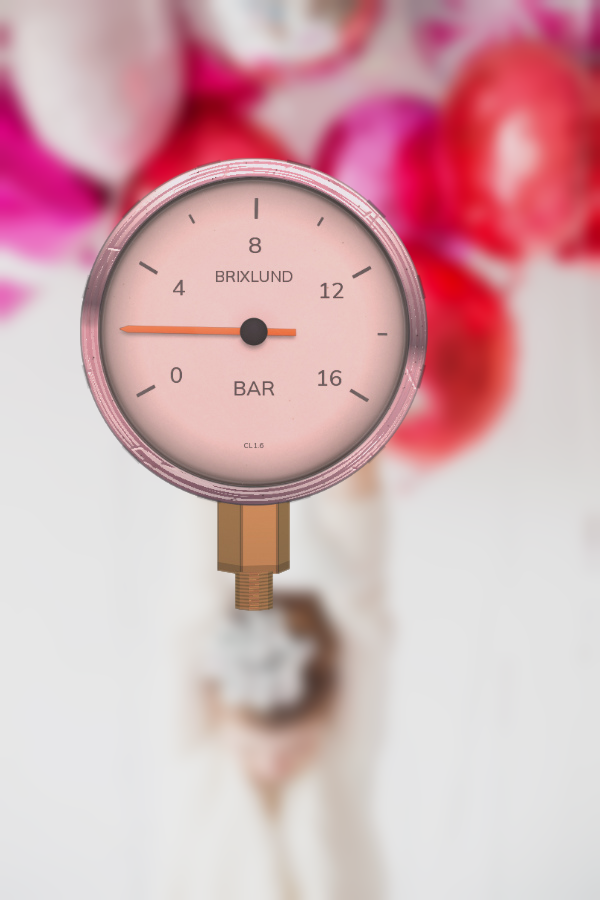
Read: 2 (bar)
